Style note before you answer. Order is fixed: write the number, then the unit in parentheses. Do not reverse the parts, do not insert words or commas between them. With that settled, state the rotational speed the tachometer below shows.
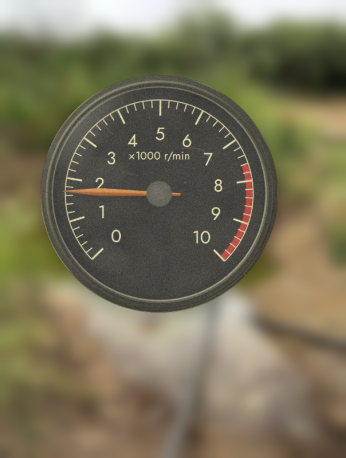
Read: 1700 (rpm)
